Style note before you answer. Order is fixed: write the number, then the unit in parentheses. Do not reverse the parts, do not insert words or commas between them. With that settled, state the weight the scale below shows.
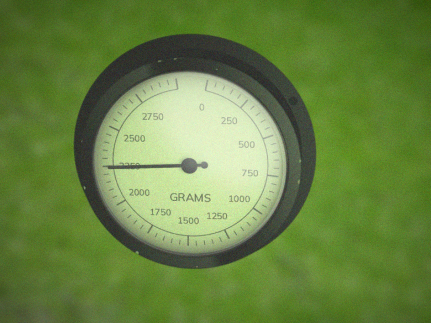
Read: 2250 (g)
